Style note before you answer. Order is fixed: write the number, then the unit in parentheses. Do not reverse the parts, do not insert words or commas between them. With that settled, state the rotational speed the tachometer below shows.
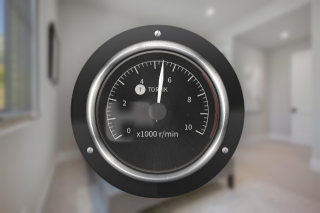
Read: 5400 (rpm)
